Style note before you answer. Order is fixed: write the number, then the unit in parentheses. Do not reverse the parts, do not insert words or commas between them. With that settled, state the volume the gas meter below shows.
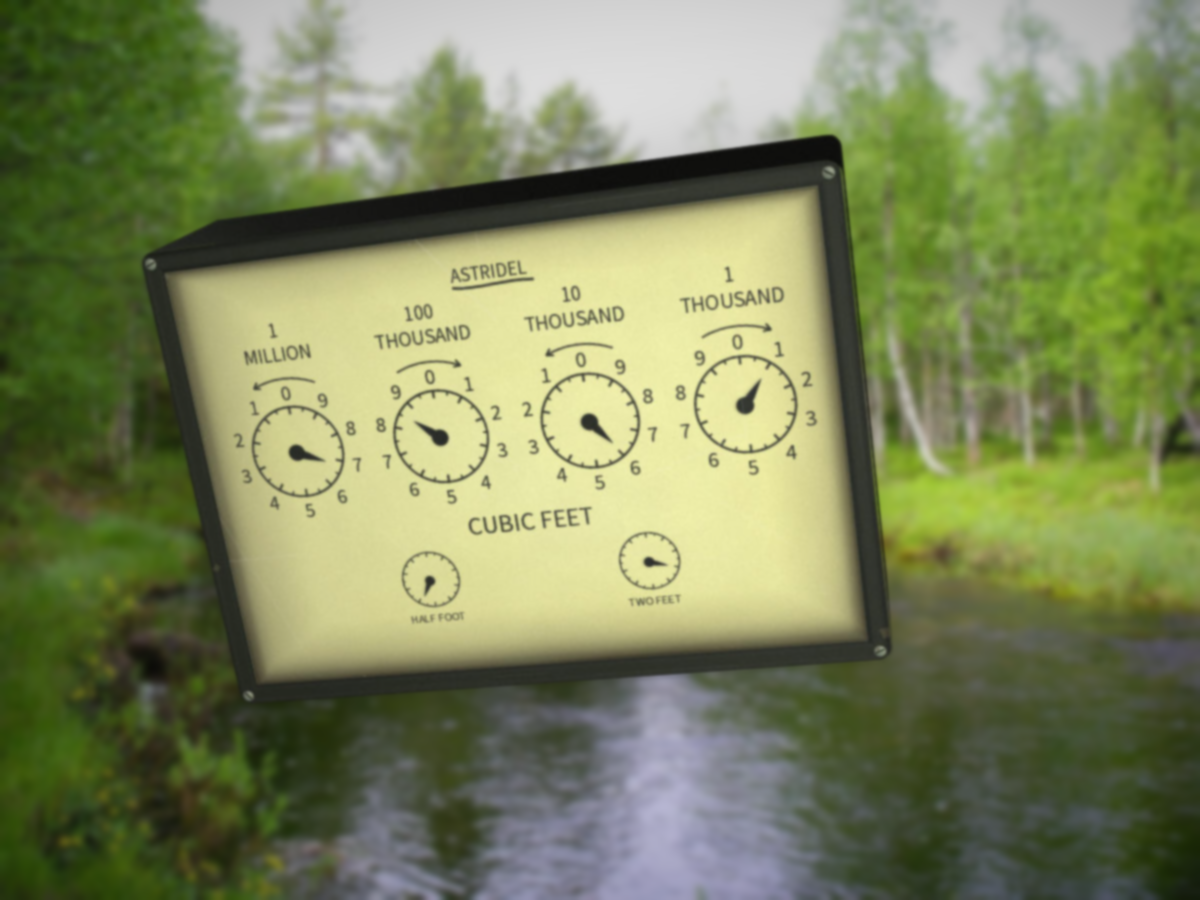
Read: 686100 (ft³)
